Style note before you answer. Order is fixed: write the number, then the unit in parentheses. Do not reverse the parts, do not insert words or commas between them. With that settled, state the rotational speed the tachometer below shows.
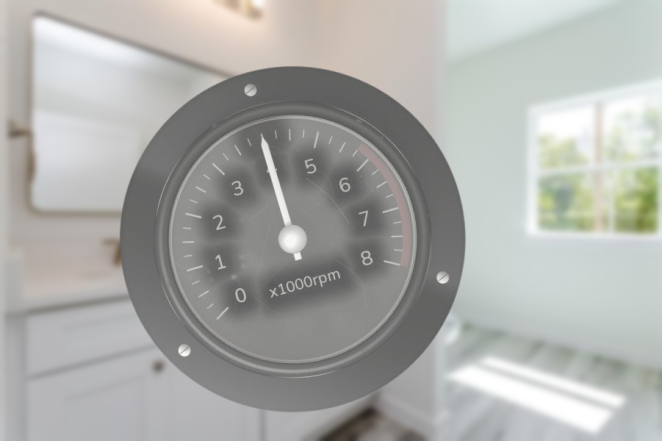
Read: 4000 (rpm)
